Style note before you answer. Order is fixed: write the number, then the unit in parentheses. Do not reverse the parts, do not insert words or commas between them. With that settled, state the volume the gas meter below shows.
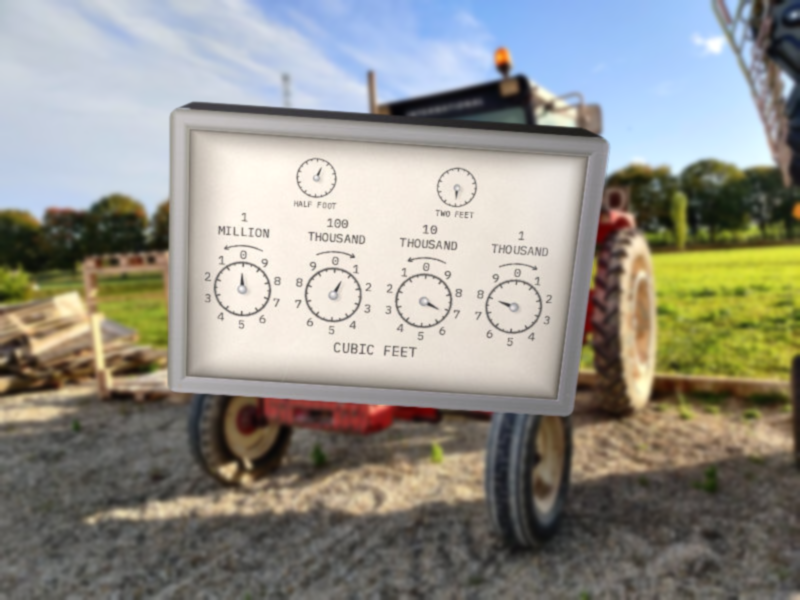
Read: 6800 (ft³)
